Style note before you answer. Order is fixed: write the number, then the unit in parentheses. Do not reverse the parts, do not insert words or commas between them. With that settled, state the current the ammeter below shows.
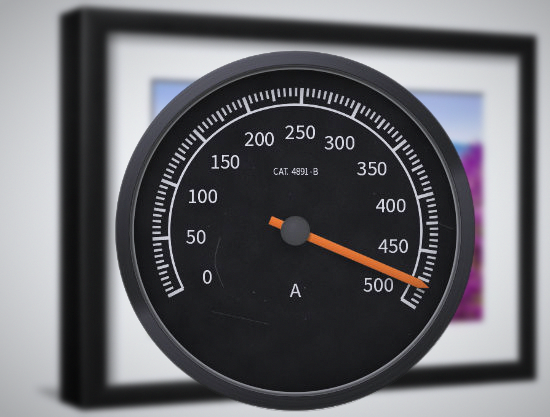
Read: 480 (A)
